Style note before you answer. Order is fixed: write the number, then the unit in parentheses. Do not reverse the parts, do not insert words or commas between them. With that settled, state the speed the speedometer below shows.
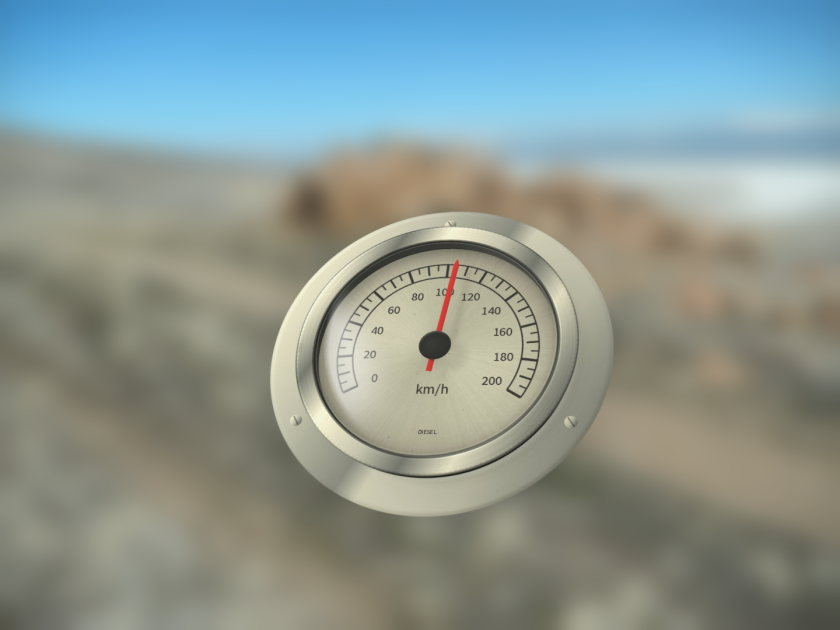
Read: 105 (km/h)
